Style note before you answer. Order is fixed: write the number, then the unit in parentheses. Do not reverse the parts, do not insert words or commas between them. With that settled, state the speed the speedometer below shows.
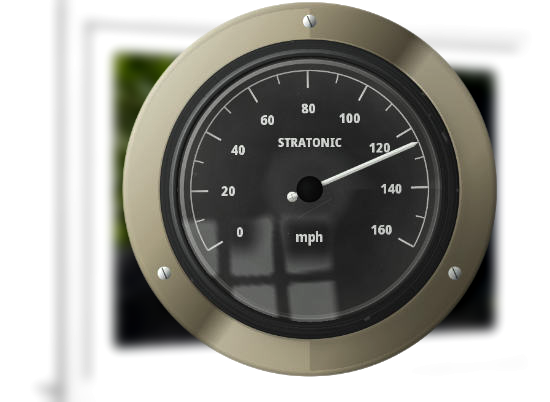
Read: 125 (mph)
